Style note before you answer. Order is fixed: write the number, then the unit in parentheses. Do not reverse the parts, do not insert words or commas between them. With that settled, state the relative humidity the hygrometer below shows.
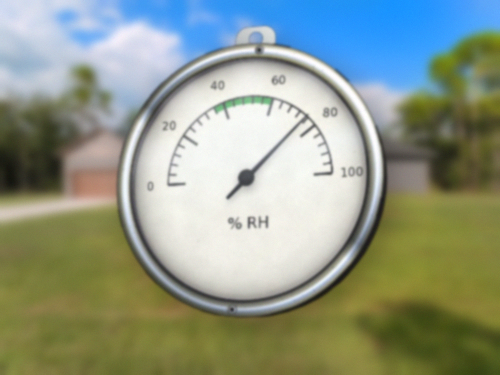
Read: 76 (%)
